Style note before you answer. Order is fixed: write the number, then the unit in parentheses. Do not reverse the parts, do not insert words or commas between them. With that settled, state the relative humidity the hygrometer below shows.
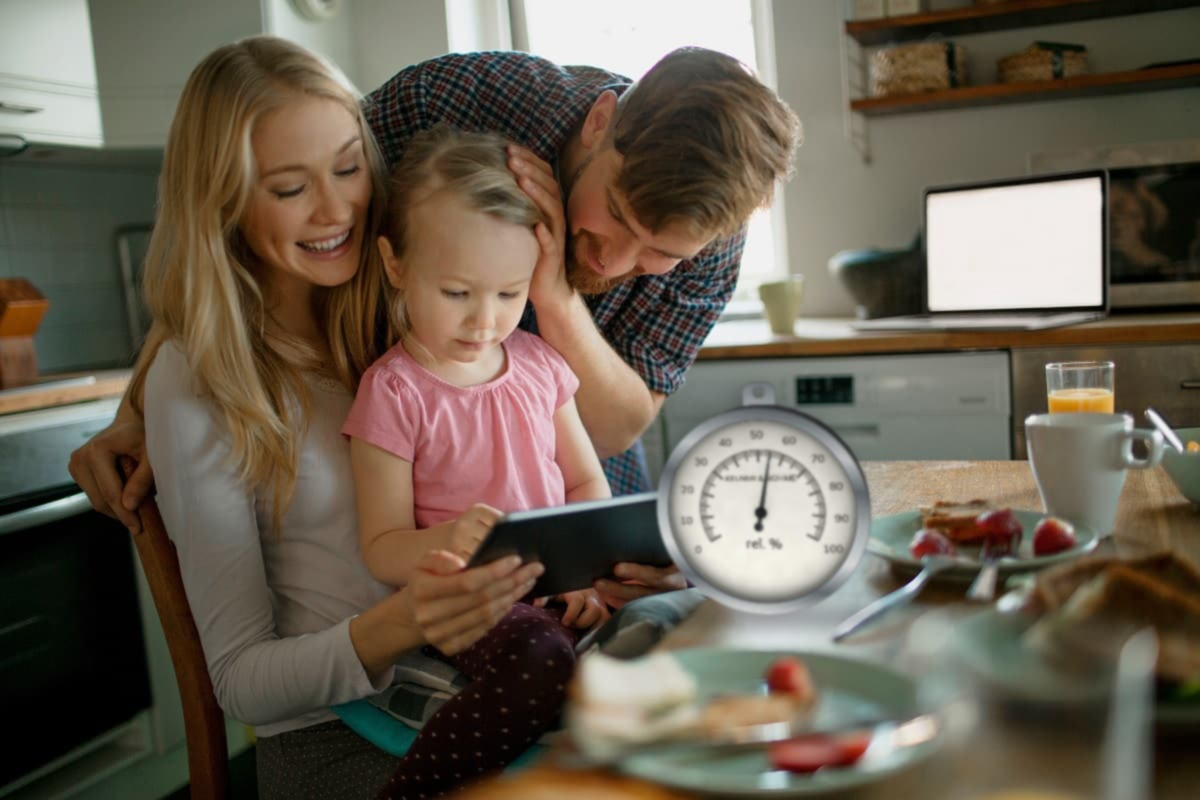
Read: 55 (%)
